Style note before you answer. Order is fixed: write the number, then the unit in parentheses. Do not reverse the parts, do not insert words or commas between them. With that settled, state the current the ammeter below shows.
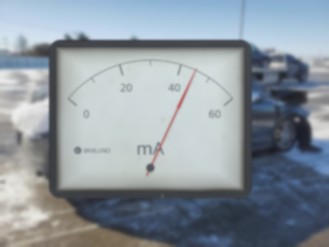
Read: 45 (mA)
